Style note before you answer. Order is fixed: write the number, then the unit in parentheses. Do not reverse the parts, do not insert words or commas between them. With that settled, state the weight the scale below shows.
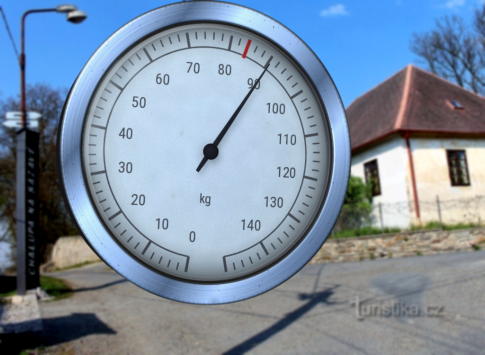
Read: 90 (kg)
